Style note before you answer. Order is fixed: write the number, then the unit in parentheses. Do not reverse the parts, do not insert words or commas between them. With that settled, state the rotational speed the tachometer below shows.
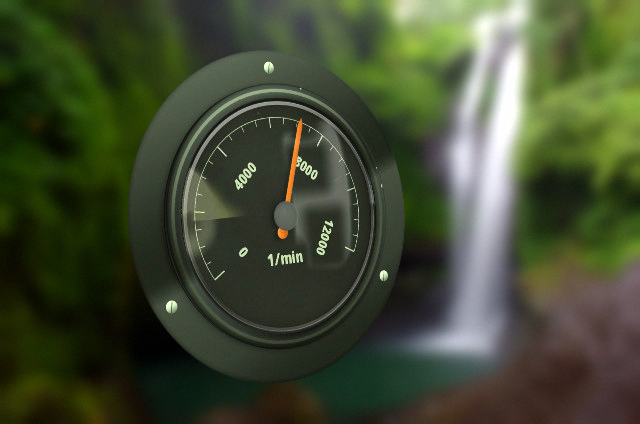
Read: 7000 (rpm)
